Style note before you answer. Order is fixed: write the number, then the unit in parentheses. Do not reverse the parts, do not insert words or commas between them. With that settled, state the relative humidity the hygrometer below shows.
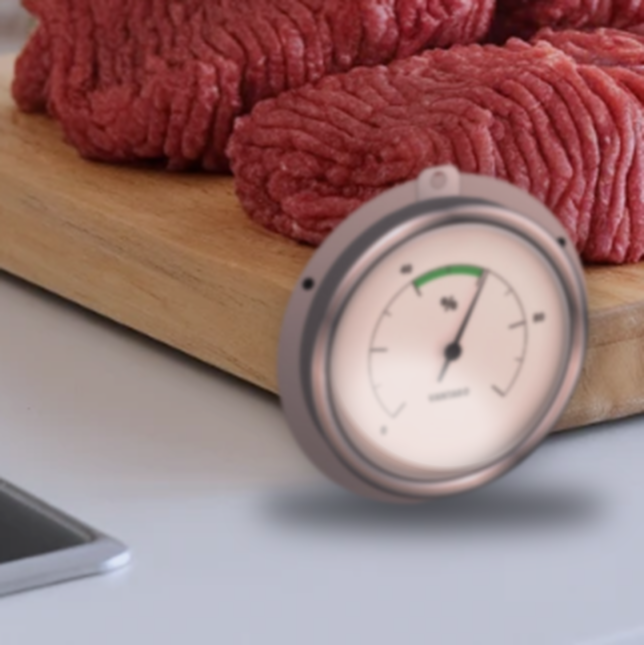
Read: 60 (%)
